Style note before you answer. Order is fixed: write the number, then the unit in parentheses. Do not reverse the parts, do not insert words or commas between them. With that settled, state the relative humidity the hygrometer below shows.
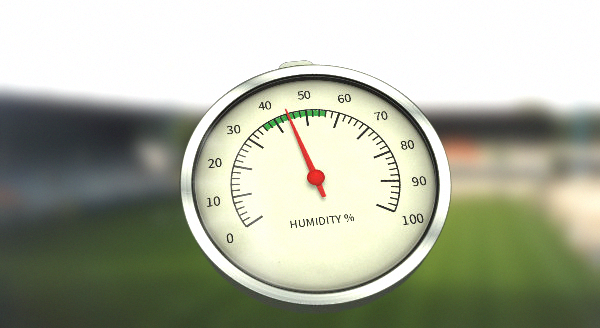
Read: 44 (%)
